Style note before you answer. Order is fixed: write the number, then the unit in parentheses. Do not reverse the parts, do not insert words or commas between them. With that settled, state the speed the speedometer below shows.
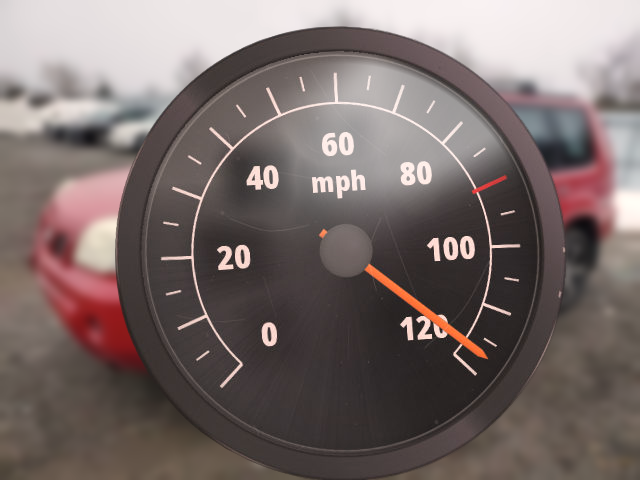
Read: 117.5 (mph)
